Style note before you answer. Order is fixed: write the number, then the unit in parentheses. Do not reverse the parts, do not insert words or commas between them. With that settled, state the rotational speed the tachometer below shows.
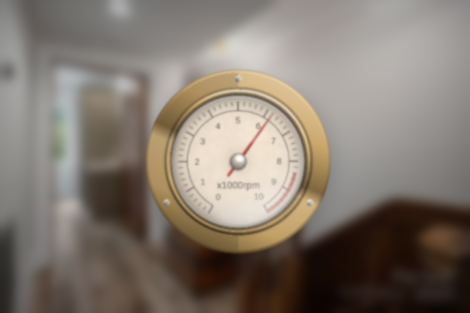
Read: 6200 (rpm)
